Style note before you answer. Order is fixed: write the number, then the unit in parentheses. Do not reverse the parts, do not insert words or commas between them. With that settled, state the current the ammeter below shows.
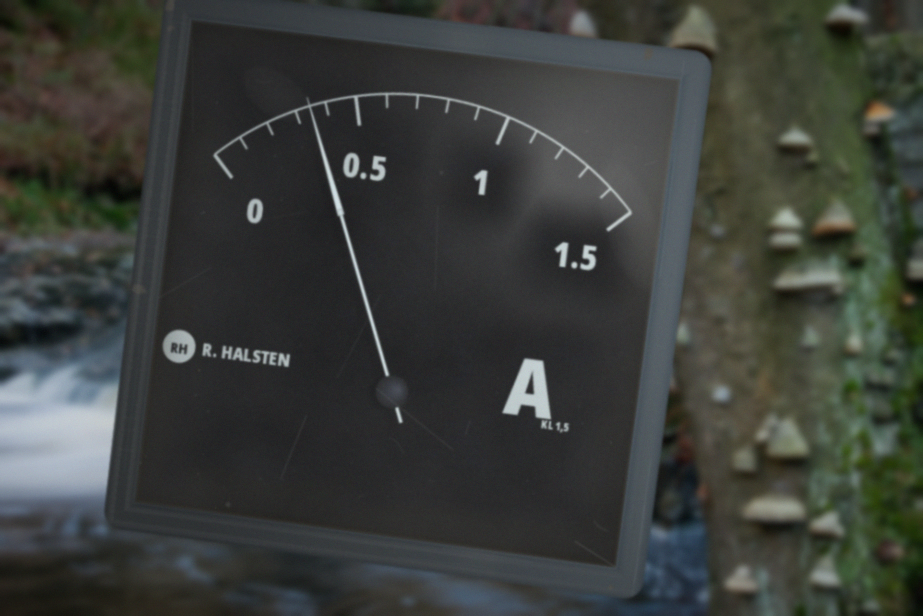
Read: 0.35 (A)
